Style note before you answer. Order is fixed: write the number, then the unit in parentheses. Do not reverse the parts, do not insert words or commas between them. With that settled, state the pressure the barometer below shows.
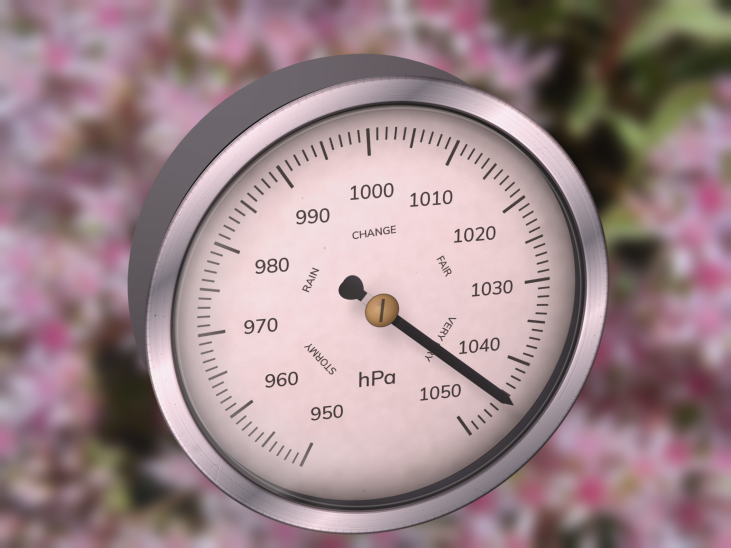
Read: 1044.5 (hPa)
